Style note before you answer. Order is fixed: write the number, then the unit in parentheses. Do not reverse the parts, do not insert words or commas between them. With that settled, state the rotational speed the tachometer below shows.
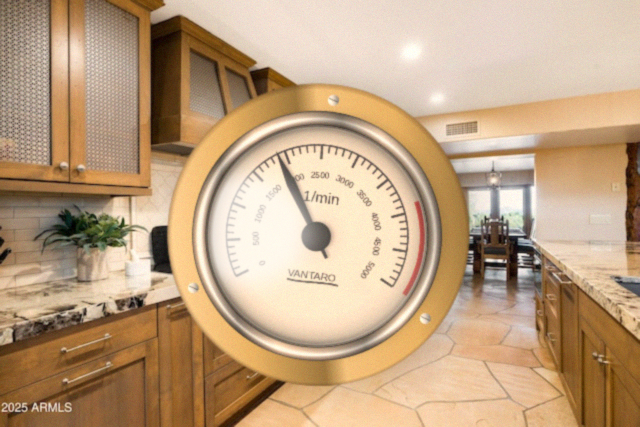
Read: 1900 (rpm)
